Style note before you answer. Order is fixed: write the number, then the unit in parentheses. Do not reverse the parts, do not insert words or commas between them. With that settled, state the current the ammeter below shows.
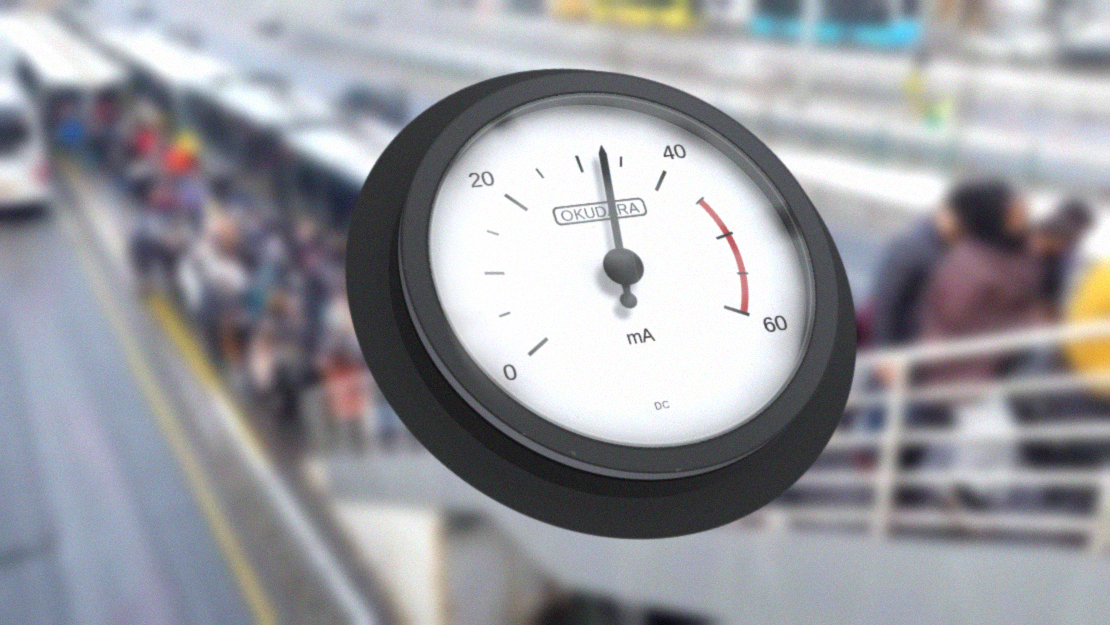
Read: 32.5 (mA)
